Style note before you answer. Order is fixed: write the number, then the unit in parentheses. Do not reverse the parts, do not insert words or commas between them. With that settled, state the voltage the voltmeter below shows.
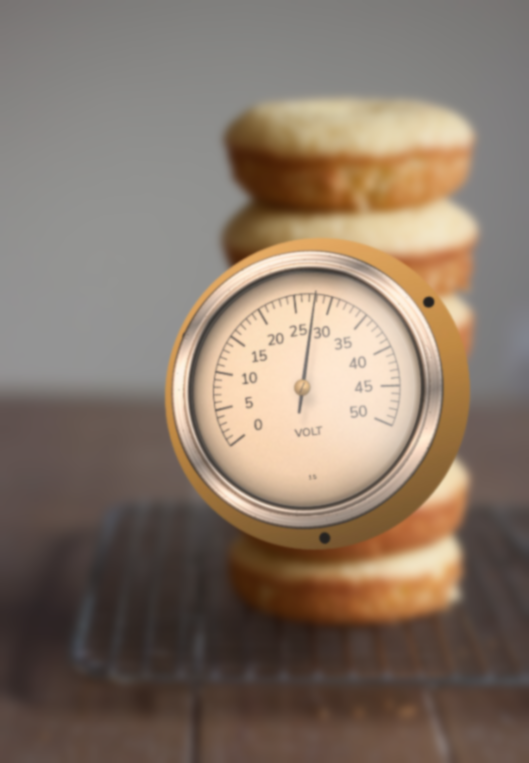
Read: 28 (V)
